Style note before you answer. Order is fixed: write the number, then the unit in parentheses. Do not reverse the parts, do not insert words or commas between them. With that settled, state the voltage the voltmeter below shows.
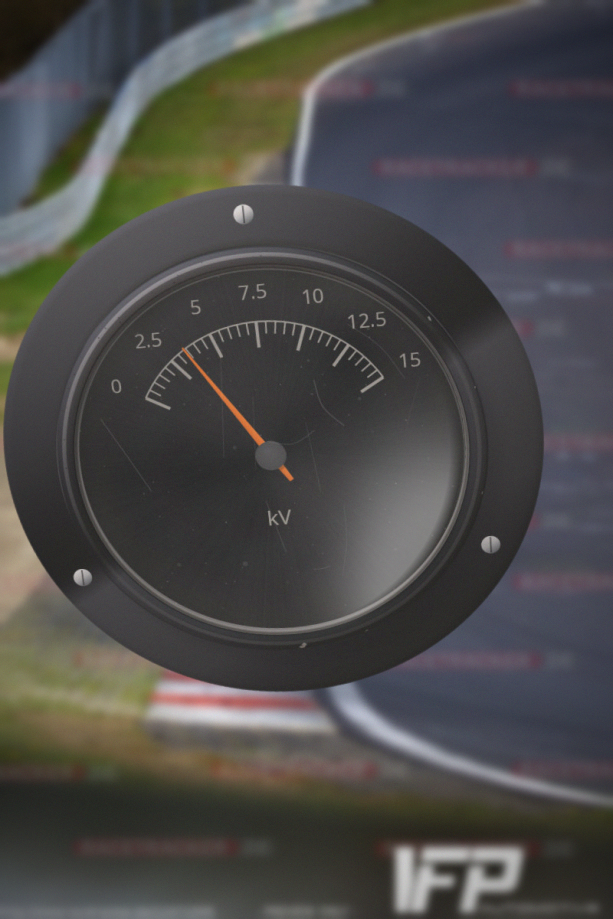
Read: 3.5 (kV)
